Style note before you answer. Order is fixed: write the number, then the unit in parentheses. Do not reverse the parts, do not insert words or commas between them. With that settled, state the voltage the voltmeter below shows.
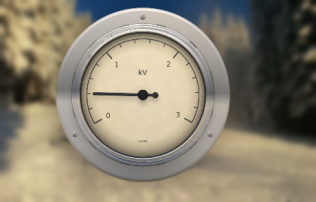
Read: 0.4 (kV)
